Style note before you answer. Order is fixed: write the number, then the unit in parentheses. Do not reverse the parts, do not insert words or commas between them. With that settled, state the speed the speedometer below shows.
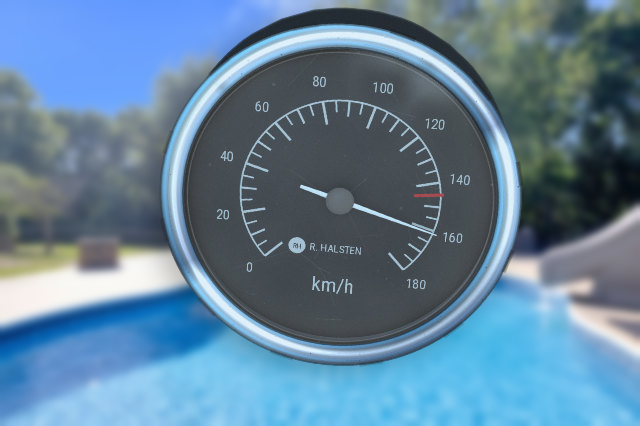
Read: 160 (km/h)
